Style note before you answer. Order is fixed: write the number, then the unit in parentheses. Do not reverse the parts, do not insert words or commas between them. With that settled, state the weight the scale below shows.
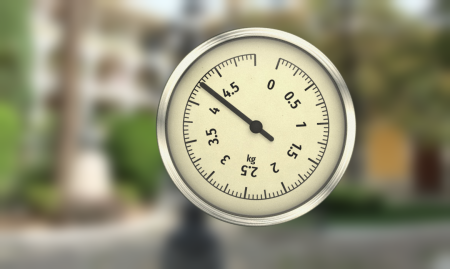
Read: 4.25 (kg)
